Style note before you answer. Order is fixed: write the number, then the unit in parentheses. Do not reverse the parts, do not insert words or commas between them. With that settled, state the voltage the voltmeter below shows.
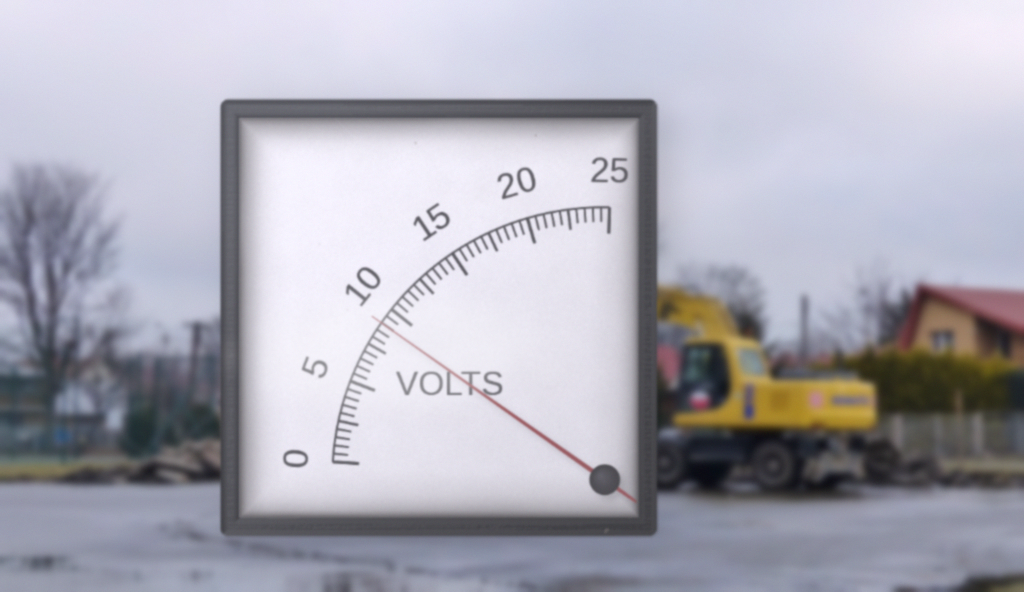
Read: 9 (V)
